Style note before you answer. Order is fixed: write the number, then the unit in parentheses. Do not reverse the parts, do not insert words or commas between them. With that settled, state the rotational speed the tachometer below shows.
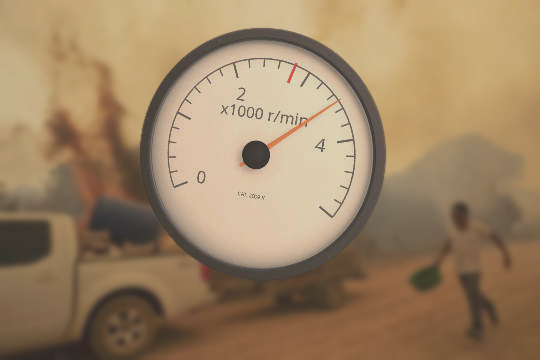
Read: 3500 (rpm)
